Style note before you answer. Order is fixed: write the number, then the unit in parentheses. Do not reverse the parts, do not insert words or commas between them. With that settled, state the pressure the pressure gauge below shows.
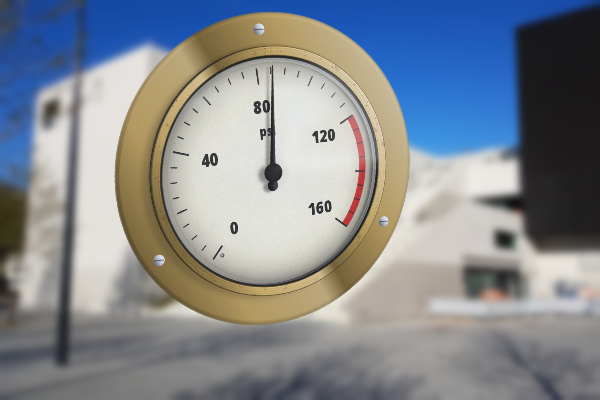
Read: 85 (psi)
